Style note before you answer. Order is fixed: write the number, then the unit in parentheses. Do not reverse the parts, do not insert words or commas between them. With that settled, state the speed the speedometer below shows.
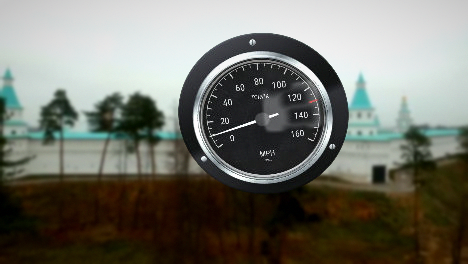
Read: 10 (mph)
